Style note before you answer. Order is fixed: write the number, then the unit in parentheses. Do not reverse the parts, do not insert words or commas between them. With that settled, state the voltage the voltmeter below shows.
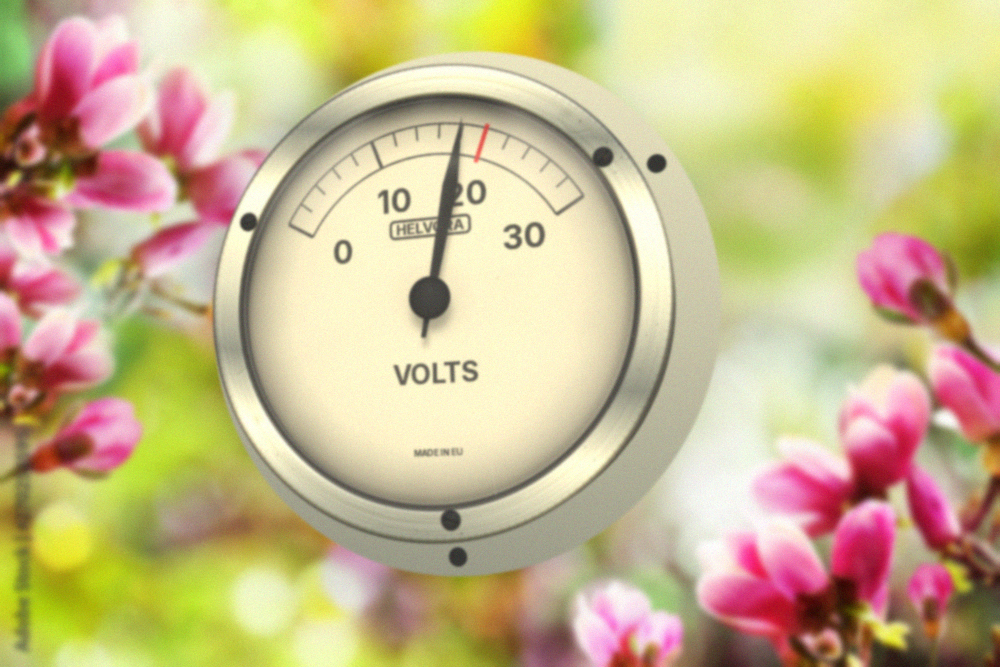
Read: 18 (V)
